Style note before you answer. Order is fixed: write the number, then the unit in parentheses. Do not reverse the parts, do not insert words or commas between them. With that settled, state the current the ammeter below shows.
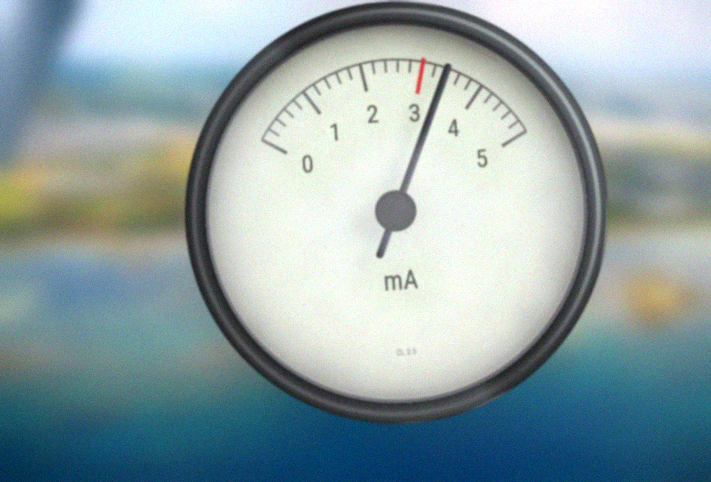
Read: 3.4 (mA)
